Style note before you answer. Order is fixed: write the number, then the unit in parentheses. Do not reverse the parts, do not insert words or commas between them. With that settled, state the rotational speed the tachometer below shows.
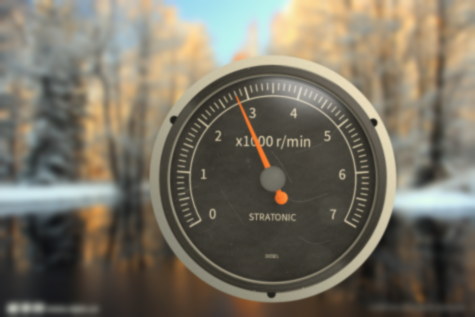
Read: 2800 (rpm)
